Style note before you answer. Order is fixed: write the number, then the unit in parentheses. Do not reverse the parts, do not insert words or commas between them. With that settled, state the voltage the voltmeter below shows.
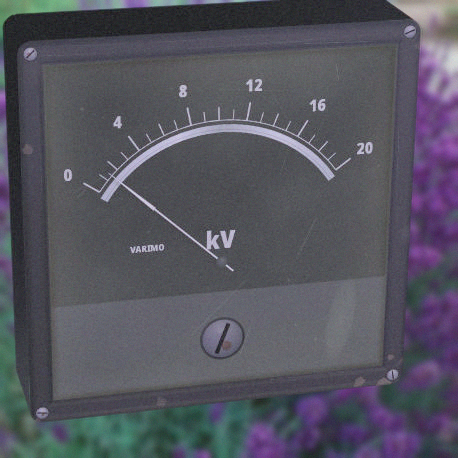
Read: 1.5 (kV)
